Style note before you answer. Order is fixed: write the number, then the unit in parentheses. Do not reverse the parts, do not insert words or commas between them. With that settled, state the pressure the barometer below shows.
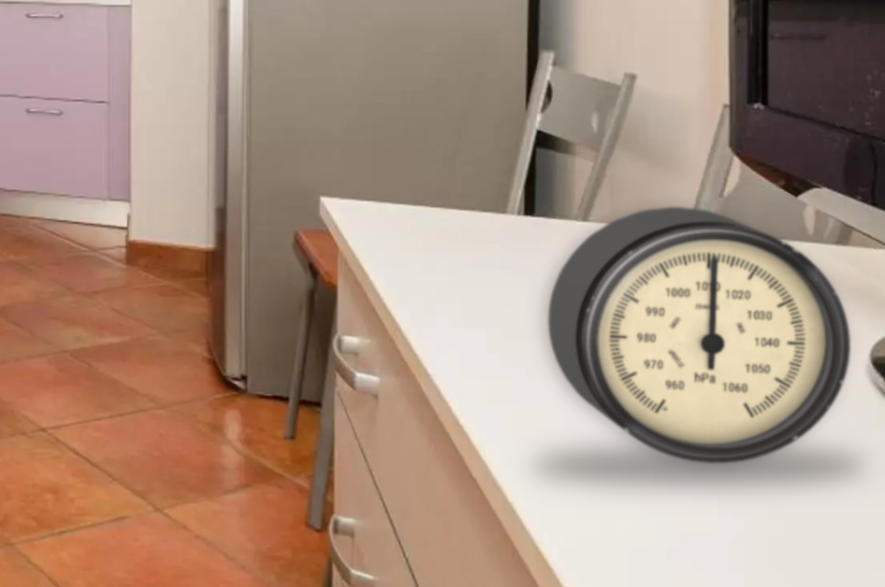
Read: 1010 (hPa)
